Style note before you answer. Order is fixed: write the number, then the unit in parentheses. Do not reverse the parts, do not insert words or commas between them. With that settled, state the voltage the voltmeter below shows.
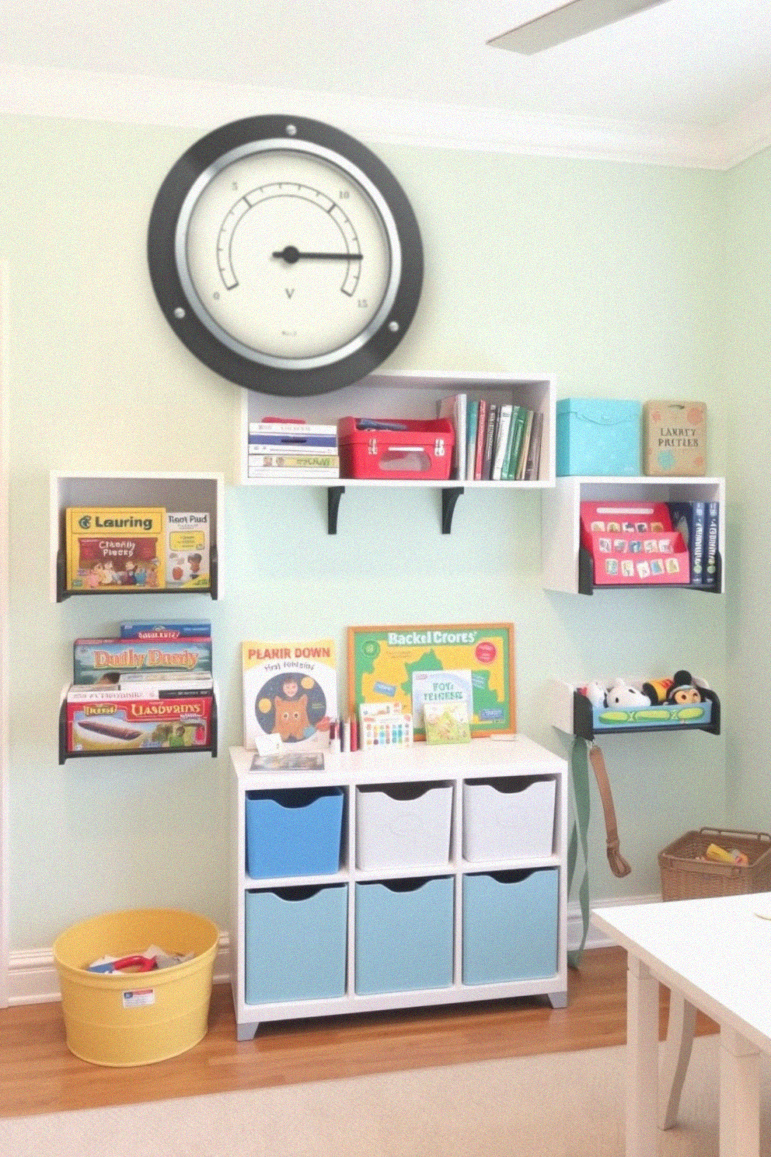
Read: 13 (V)
